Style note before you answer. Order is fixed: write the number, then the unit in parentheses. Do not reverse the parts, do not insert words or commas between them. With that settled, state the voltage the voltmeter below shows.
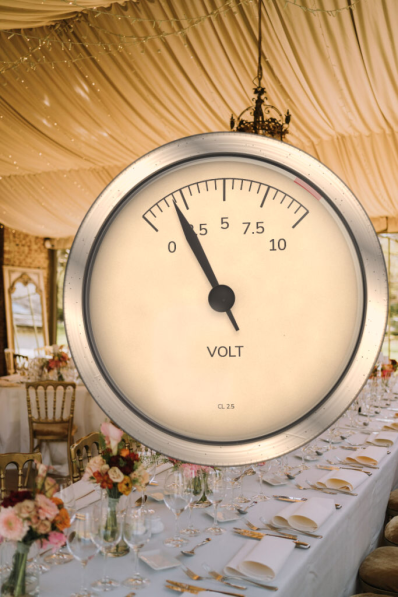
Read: 2 (V)
